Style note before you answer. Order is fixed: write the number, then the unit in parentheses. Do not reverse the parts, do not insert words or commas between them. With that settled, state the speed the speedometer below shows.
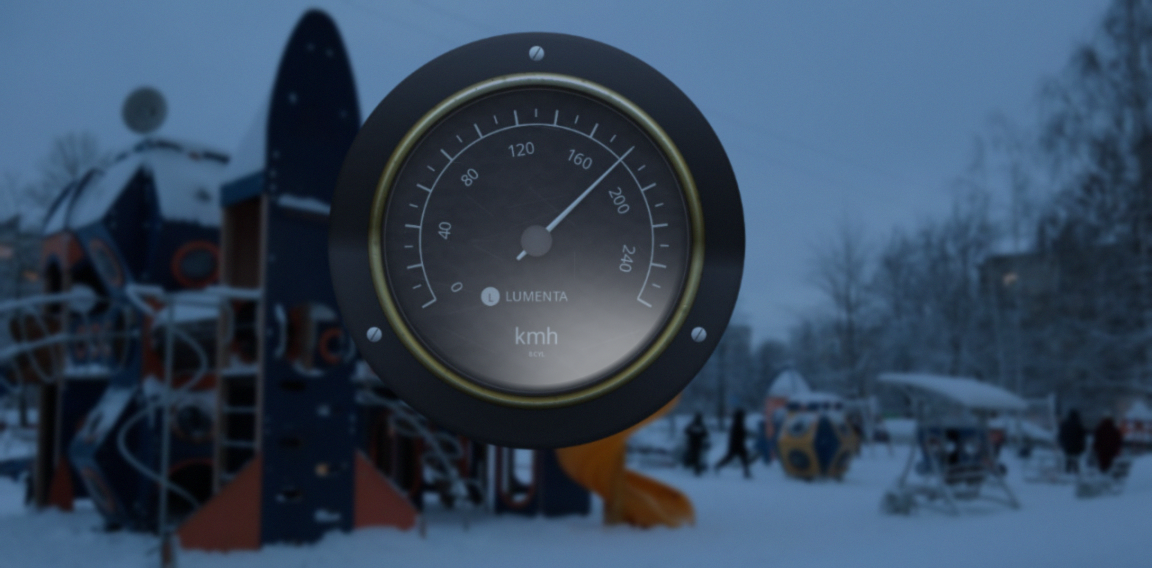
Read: 180 (km/h)
